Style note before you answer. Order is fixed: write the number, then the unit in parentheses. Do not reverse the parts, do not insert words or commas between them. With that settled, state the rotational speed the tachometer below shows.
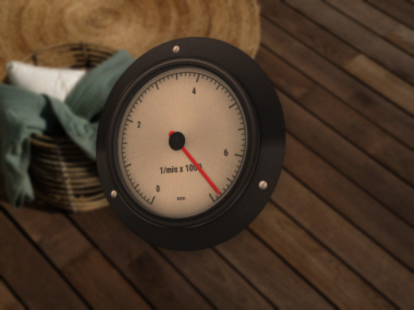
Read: 6800 (rpm)
